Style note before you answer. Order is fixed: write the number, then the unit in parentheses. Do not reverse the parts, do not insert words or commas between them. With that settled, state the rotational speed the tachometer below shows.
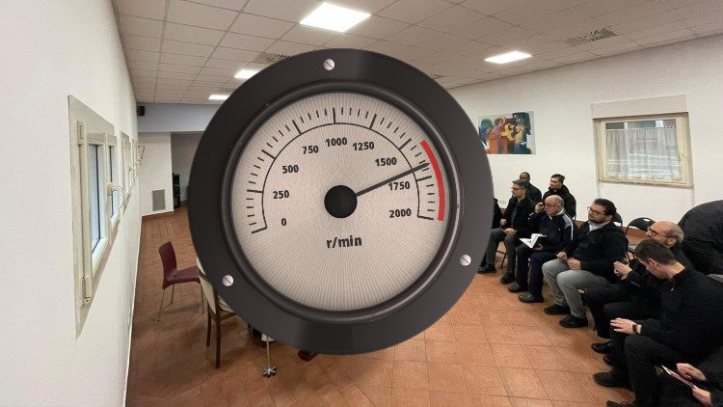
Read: 1675 (rpm)
